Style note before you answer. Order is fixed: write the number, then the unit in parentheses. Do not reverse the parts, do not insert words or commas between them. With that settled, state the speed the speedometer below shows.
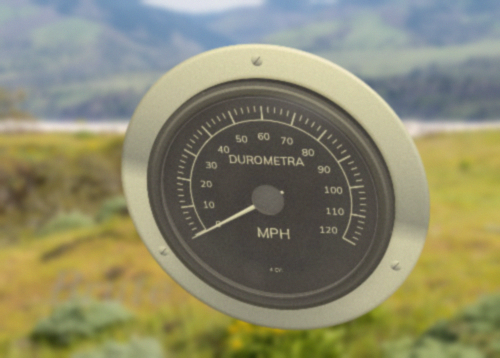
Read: 0 (mph)
